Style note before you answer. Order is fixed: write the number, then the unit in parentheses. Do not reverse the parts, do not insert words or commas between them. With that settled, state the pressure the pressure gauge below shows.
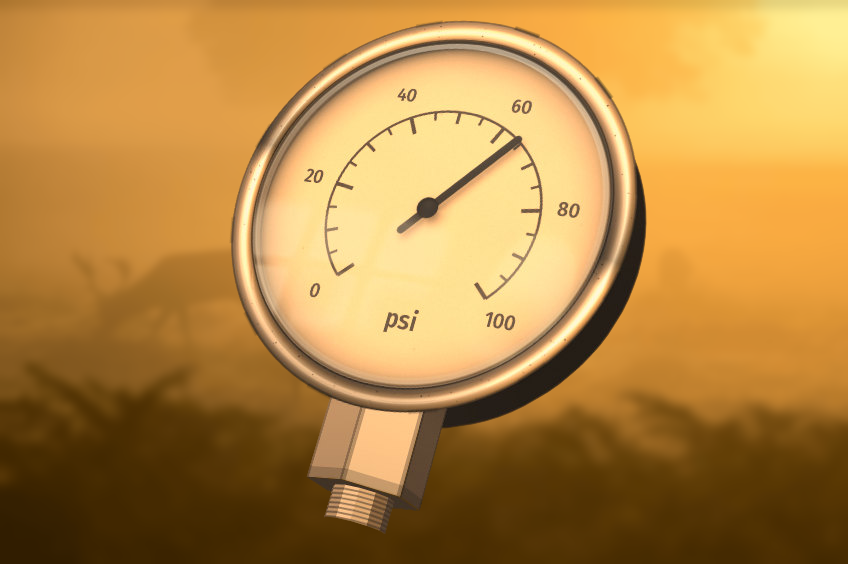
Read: 65 (psi)
